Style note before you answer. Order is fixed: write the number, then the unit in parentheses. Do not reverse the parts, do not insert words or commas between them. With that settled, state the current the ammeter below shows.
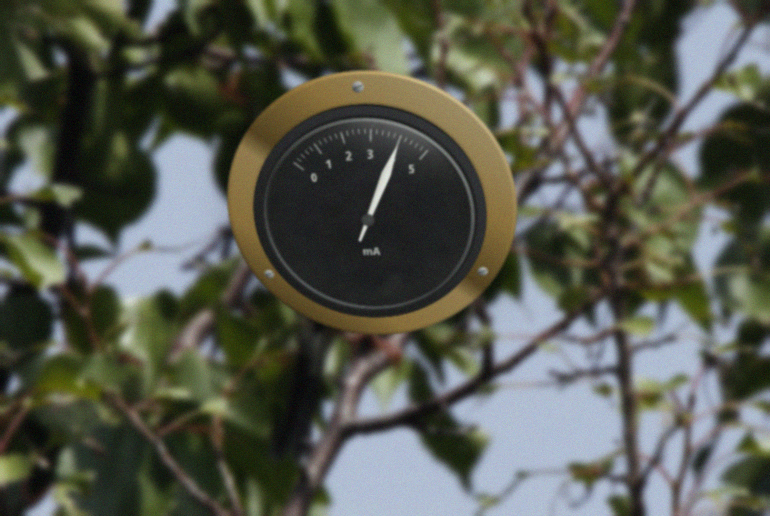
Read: 4 (mA)
